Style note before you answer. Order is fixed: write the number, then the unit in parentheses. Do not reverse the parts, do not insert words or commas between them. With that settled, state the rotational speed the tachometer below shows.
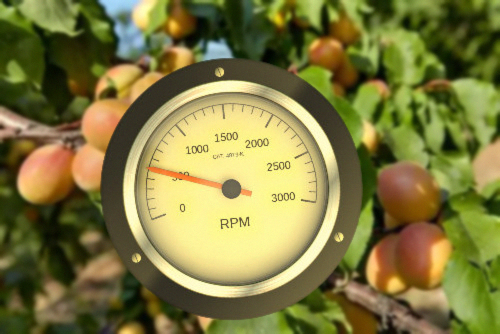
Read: 500 (rpm)
